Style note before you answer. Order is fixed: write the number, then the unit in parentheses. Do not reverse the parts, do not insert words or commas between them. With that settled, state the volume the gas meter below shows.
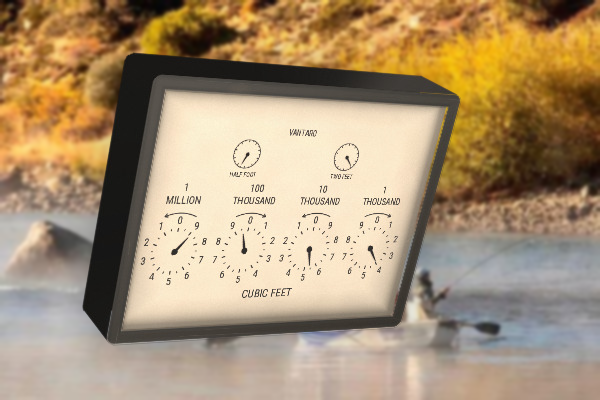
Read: 895400 (ft³)
